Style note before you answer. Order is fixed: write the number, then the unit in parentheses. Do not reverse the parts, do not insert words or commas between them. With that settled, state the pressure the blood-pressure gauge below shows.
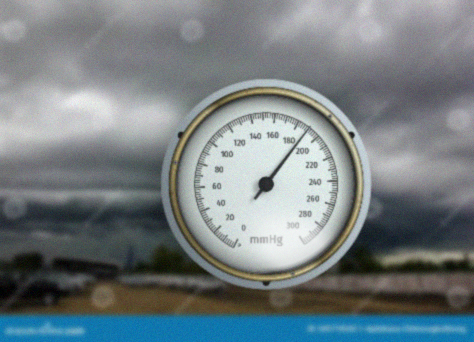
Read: 190 (mmHg)
